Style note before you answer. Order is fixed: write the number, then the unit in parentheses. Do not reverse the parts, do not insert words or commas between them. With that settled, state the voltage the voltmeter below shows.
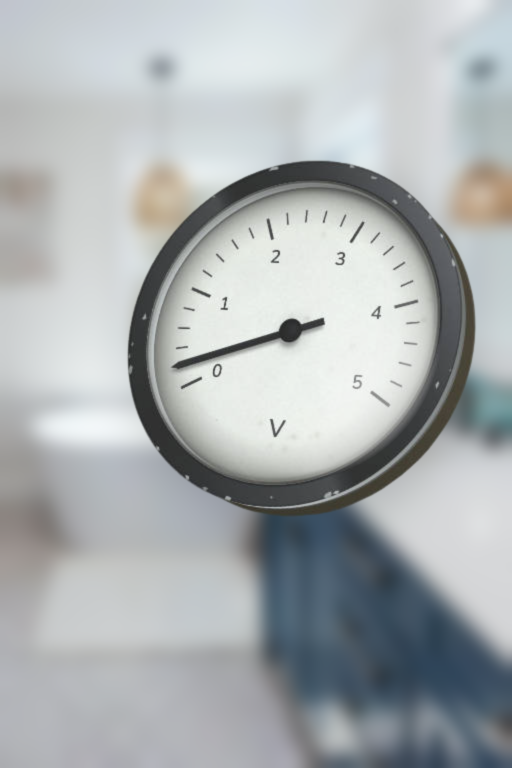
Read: 0.2 (V)
